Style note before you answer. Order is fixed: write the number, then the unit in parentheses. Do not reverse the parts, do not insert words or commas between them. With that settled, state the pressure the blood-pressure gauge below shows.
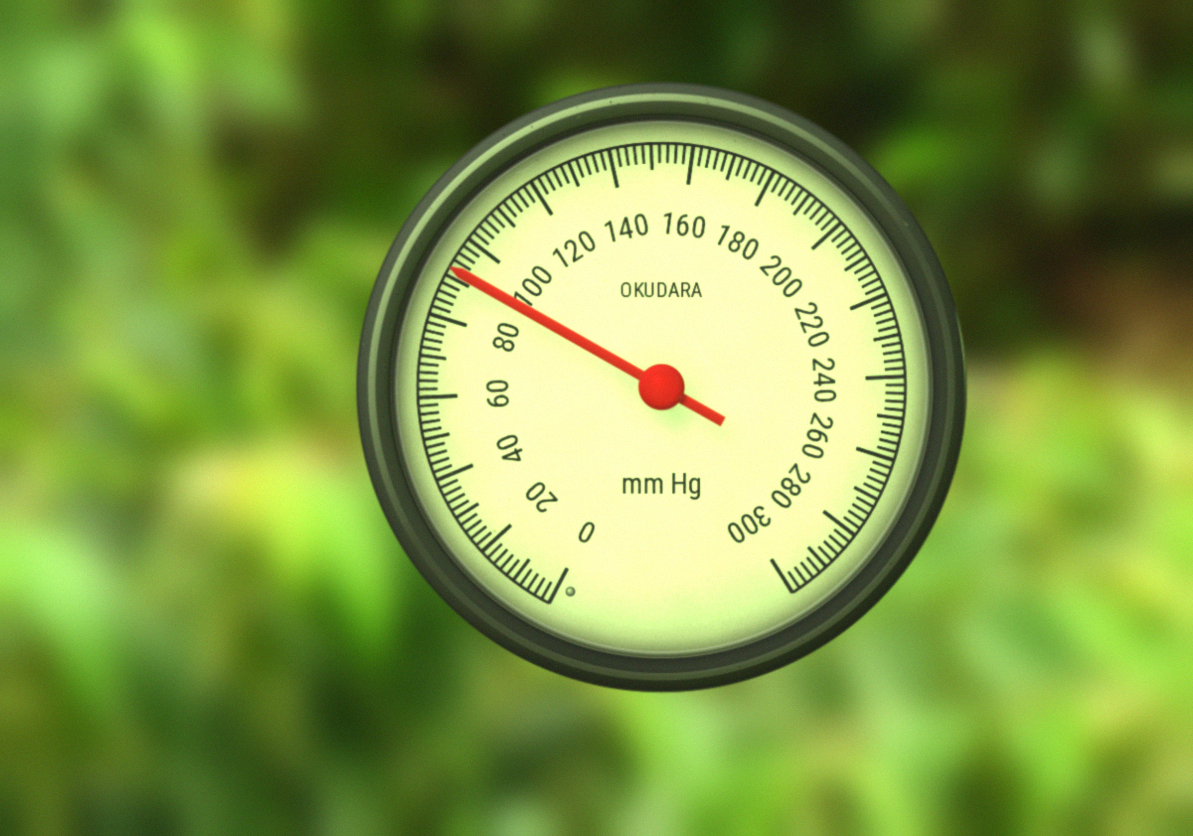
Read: 92 (mmHg)
